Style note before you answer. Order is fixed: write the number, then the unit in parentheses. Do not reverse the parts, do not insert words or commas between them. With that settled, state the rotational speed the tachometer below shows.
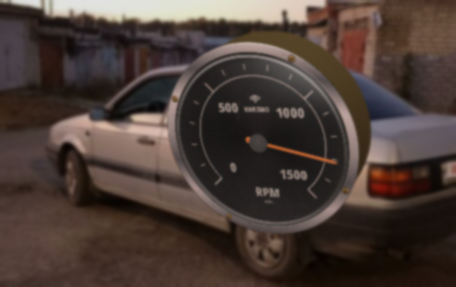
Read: 1300 (rpm)
